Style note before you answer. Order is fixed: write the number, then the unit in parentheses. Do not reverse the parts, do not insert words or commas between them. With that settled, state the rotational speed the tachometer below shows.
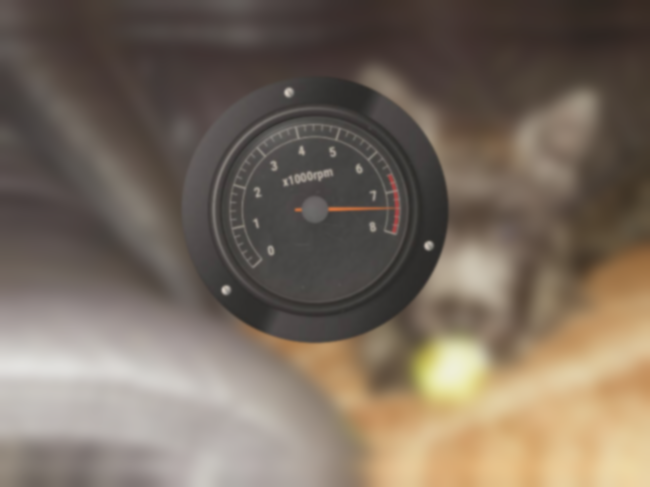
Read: 7400 (rpm)
